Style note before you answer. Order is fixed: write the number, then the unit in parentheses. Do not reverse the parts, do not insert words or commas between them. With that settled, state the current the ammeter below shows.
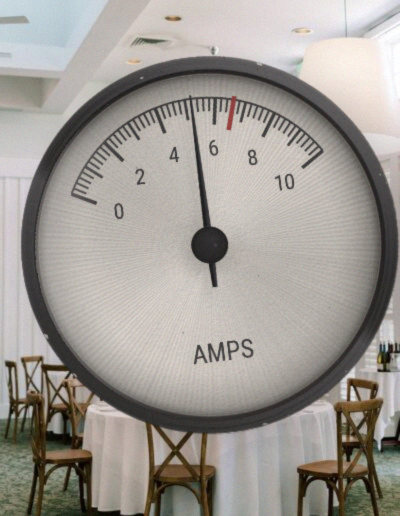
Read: 5.2 (A)
